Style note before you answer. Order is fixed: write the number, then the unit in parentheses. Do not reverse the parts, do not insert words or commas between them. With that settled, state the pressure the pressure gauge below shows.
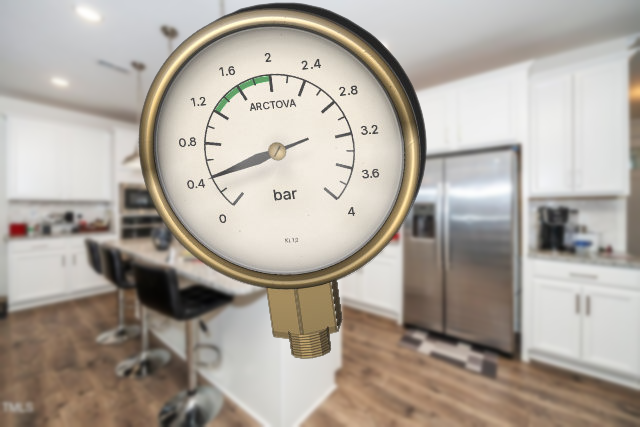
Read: 0.4 (bar)
